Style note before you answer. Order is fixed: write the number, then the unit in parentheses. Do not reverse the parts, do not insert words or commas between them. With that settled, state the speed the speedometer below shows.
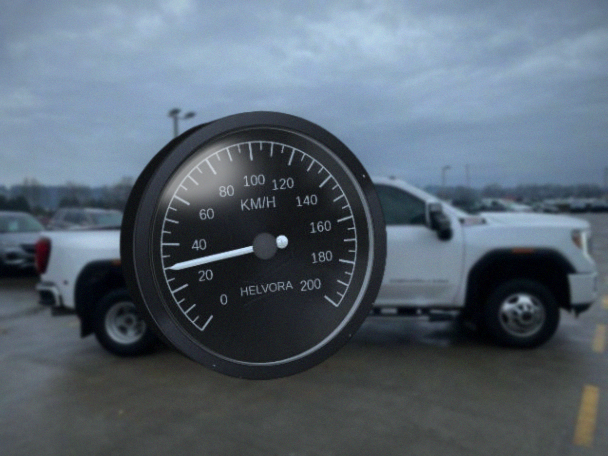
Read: 30 (km/h)
